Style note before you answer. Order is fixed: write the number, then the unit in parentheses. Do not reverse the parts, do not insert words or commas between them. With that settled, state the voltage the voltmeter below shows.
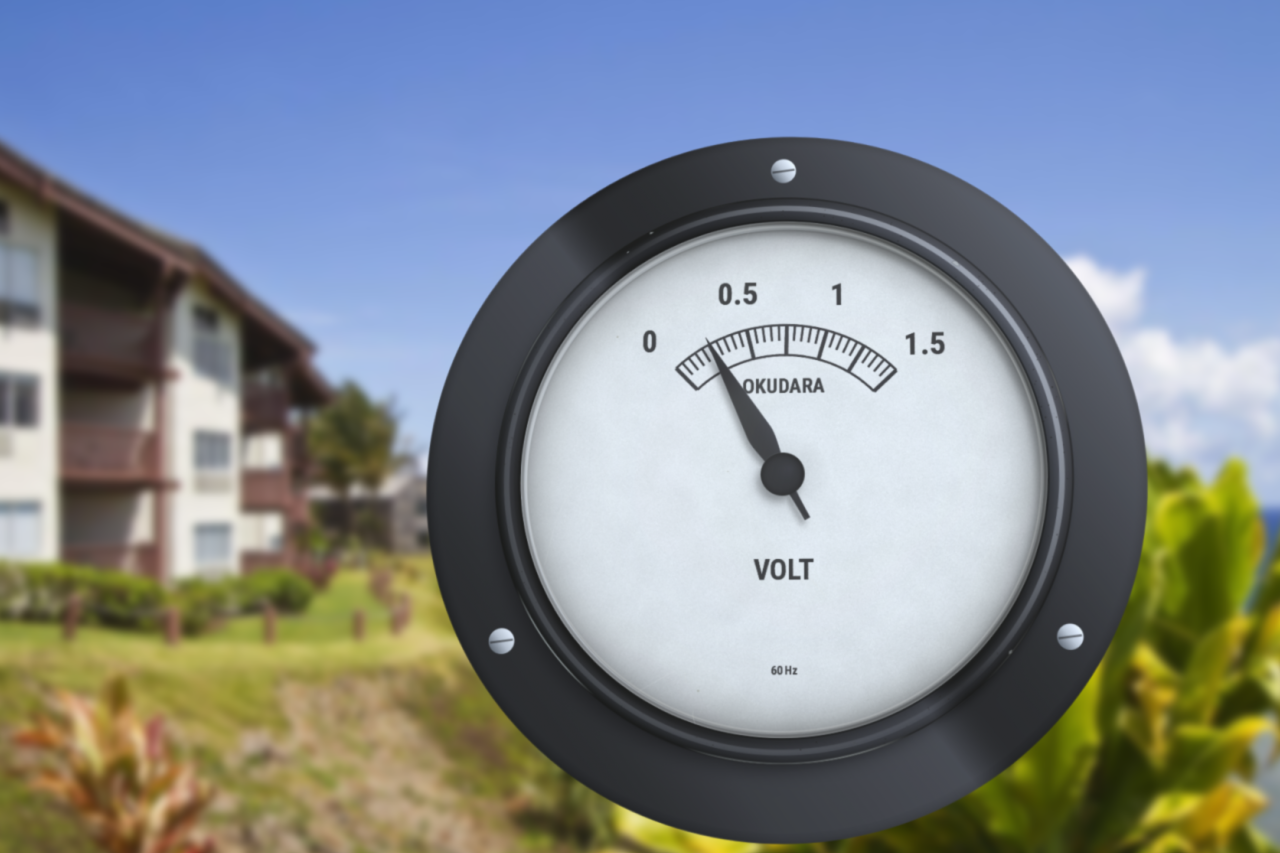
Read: 0.25 (V)
